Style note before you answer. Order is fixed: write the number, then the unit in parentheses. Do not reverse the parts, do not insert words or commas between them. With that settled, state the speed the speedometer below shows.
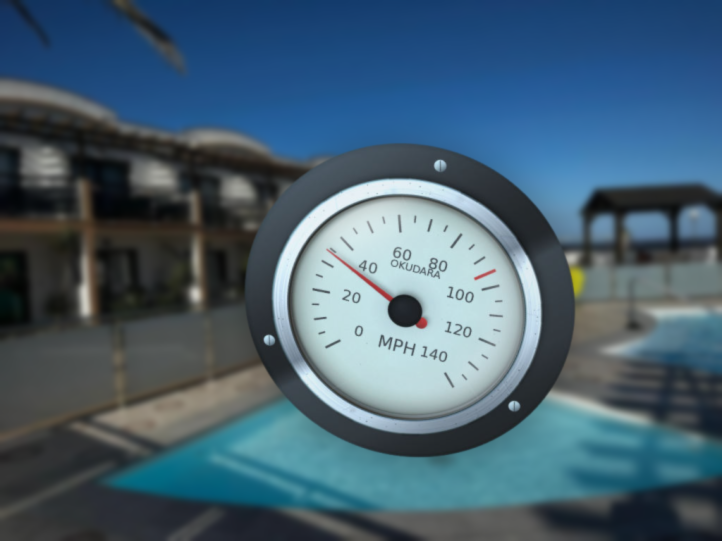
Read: 35 (mph)
